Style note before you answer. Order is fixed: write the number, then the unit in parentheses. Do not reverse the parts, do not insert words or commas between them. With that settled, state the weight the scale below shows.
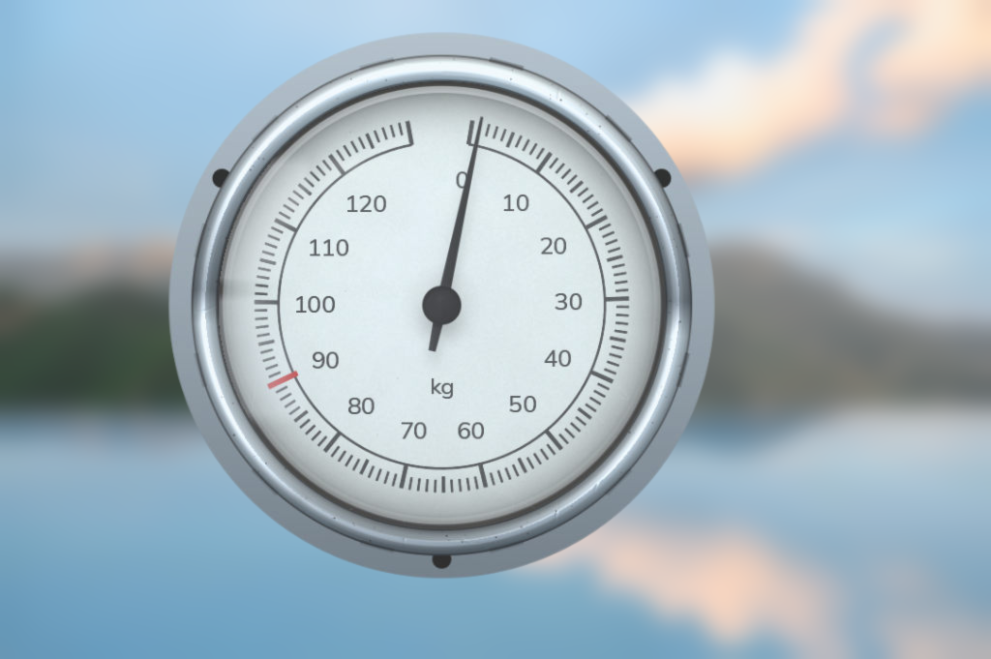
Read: 1 (kg)
